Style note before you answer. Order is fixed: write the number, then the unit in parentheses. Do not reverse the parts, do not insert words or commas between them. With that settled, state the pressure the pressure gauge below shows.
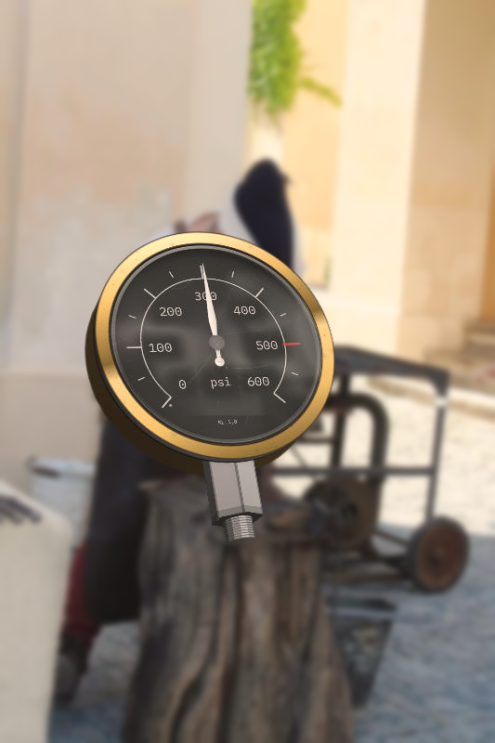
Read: 300 (psi)
